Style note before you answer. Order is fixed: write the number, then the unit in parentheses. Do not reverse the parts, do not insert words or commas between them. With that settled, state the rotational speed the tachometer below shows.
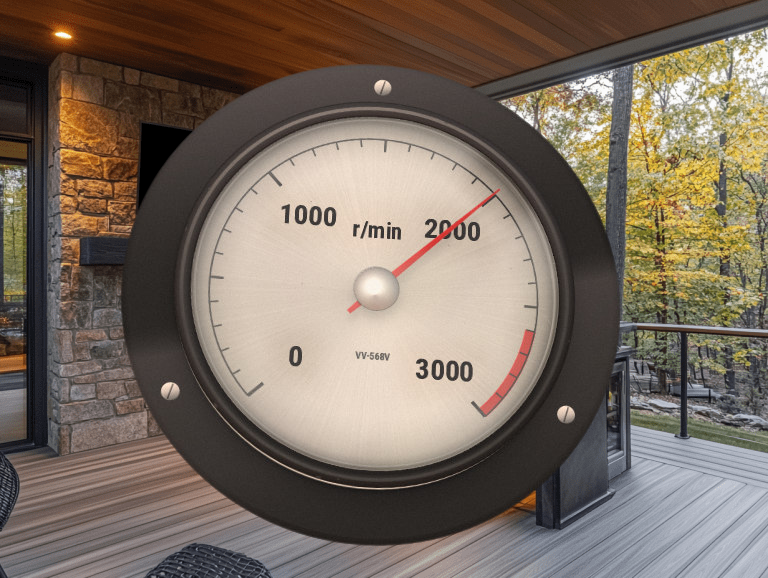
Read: 2000 (rpm)
